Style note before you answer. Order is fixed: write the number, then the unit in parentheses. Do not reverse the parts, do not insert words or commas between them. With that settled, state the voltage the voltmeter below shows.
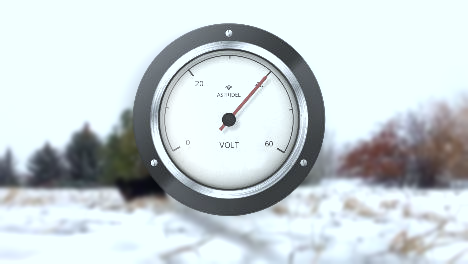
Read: 40 (V)
